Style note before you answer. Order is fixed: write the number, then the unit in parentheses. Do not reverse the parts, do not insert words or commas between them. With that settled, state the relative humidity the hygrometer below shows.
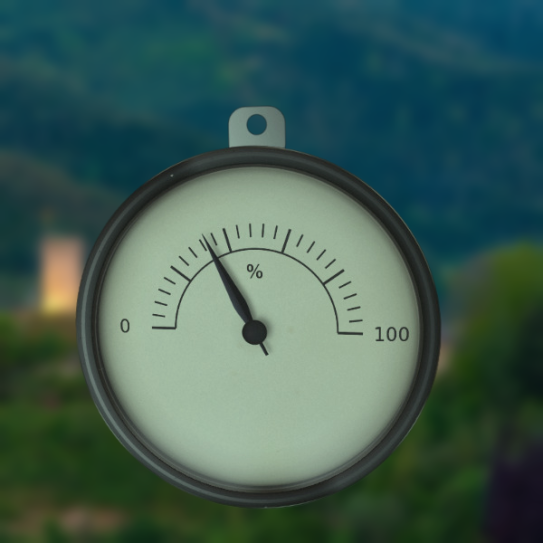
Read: 34 (%)
